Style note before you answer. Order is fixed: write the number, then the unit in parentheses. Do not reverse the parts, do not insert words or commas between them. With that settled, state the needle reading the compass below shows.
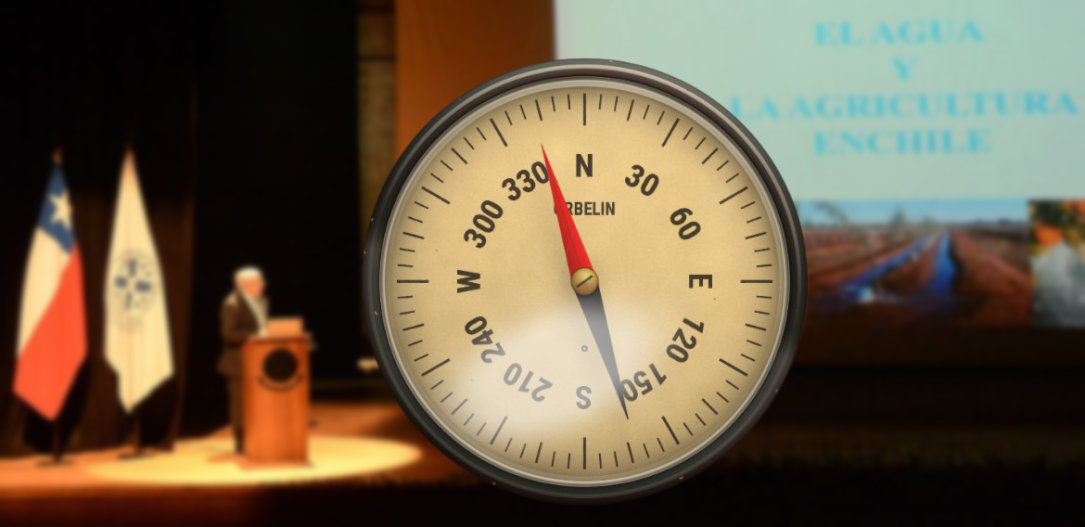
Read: 342.5 (°)
